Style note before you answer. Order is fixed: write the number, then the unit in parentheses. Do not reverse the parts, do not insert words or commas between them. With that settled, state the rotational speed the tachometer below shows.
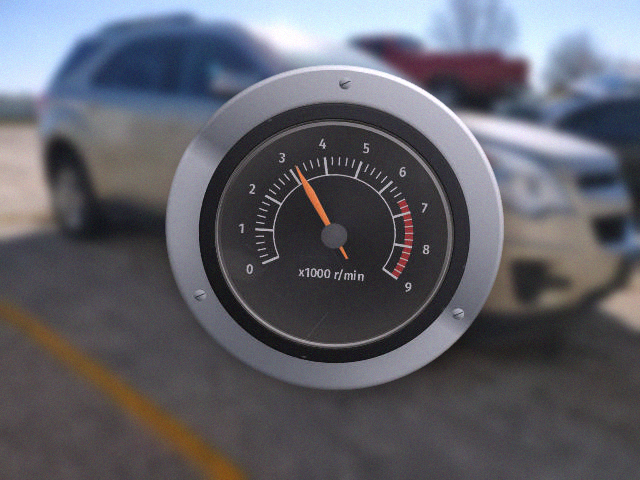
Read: 3200 (rpm)
